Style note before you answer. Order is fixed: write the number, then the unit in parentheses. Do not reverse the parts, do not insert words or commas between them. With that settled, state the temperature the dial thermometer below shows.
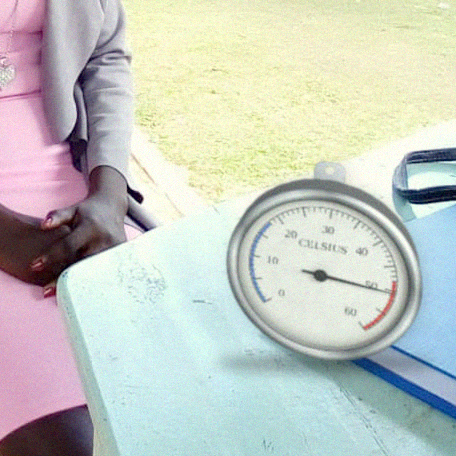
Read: 50 (°C)
